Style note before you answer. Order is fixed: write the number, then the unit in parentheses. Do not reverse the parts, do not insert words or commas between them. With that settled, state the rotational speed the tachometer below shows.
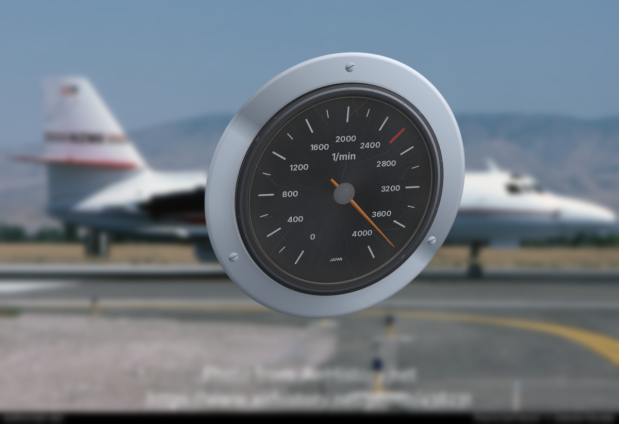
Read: 3800 (rpm)
